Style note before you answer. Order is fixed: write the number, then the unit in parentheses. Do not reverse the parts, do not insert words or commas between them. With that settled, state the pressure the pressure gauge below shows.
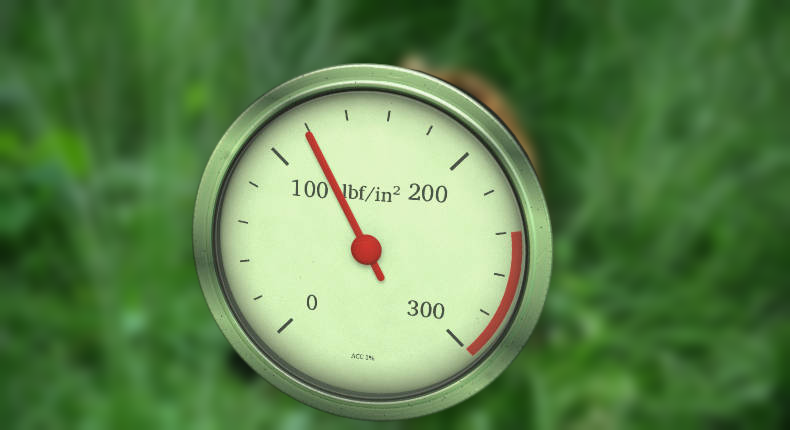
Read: 120 (psi)
